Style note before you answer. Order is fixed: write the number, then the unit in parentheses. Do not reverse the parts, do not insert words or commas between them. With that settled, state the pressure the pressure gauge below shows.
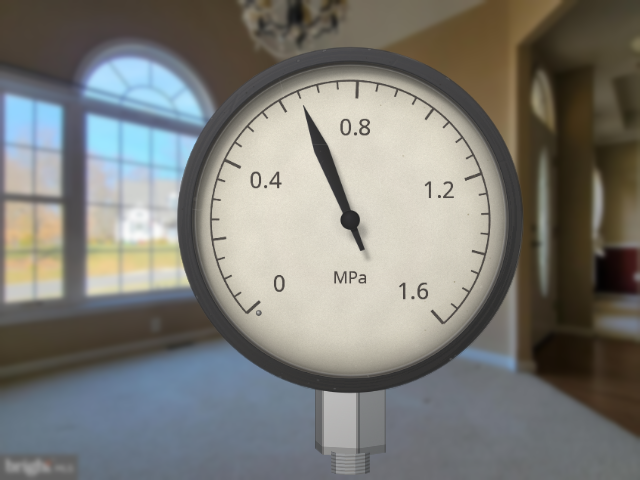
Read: 0.65 (MPa)
